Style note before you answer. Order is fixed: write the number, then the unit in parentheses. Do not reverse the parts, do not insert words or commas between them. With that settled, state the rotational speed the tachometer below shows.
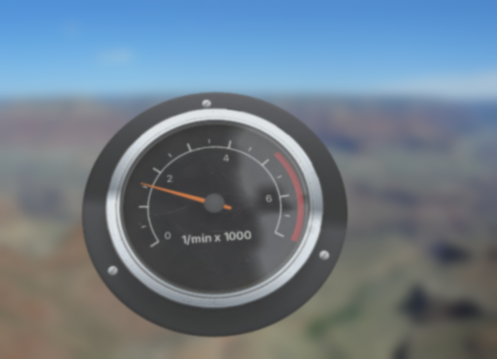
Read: 1500 (rpm)
